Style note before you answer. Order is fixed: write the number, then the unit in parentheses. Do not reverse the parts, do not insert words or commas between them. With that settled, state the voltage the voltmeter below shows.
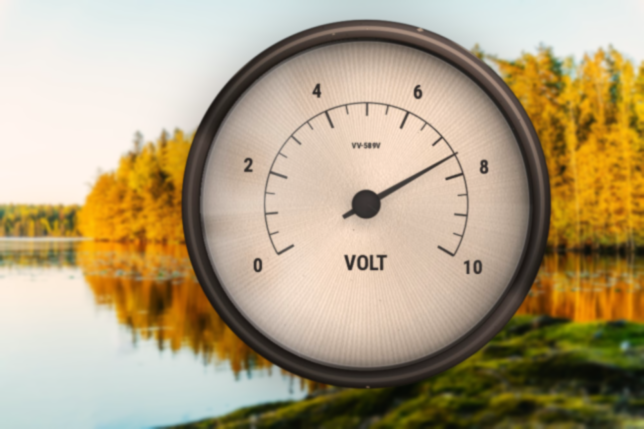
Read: 7.5 (V)
